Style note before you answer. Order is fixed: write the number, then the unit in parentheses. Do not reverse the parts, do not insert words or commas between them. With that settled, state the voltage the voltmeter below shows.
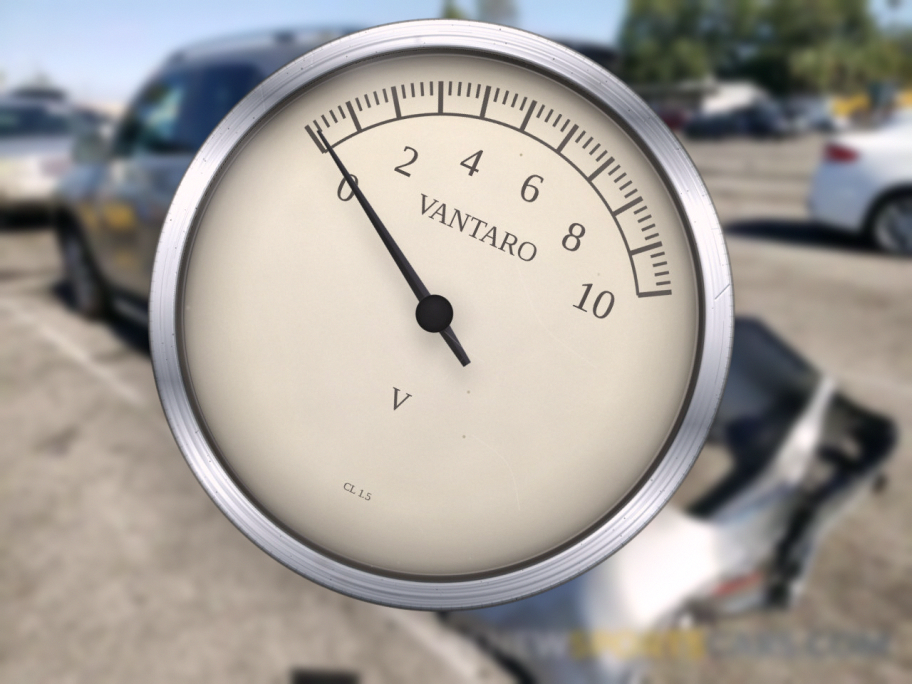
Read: 0.2 (V)
